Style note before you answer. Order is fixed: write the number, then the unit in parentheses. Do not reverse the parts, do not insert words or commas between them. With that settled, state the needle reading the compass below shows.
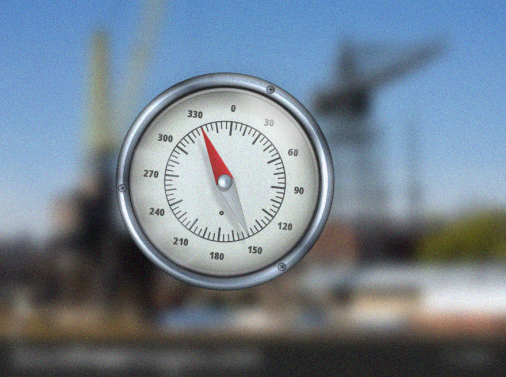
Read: 330 (°)
